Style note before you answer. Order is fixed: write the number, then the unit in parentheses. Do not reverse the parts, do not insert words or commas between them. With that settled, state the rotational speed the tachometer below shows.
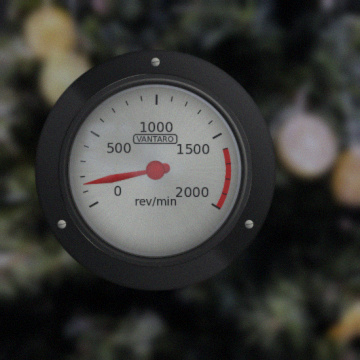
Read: 150 (rpm)
